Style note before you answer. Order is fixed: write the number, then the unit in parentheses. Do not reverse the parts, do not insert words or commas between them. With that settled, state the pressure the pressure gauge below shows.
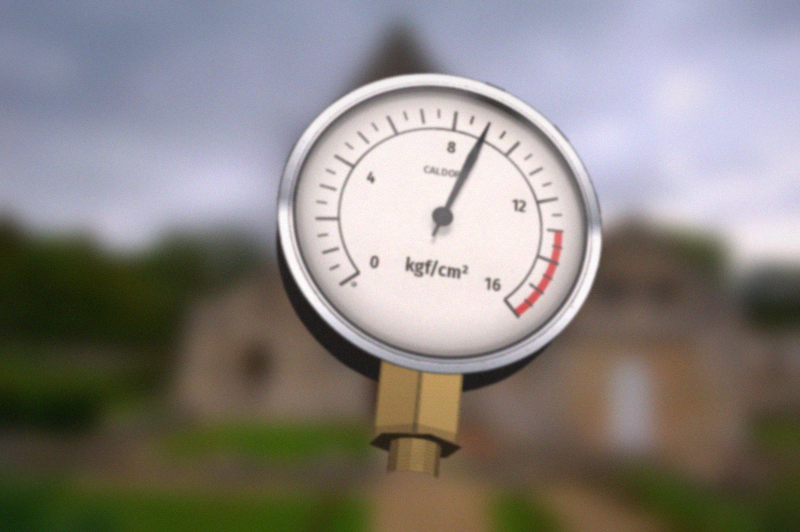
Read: 9 (kg/cm²)
